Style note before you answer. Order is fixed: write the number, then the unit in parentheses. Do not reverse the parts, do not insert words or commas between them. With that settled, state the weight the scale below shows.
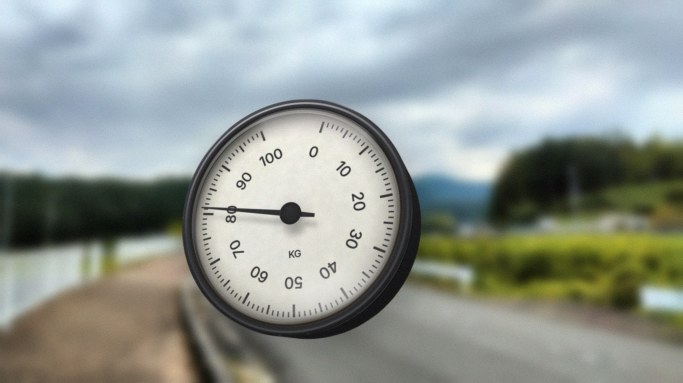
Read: 81 (kg)
